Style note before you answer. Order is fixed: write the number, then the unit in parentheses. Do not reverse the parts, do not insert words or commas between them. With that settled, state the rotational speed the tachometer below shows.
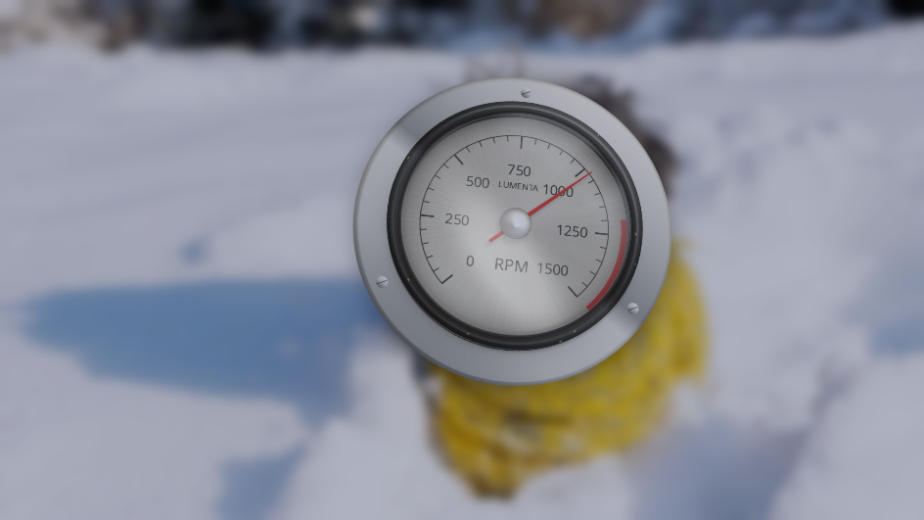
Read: 1025 (rpm)
